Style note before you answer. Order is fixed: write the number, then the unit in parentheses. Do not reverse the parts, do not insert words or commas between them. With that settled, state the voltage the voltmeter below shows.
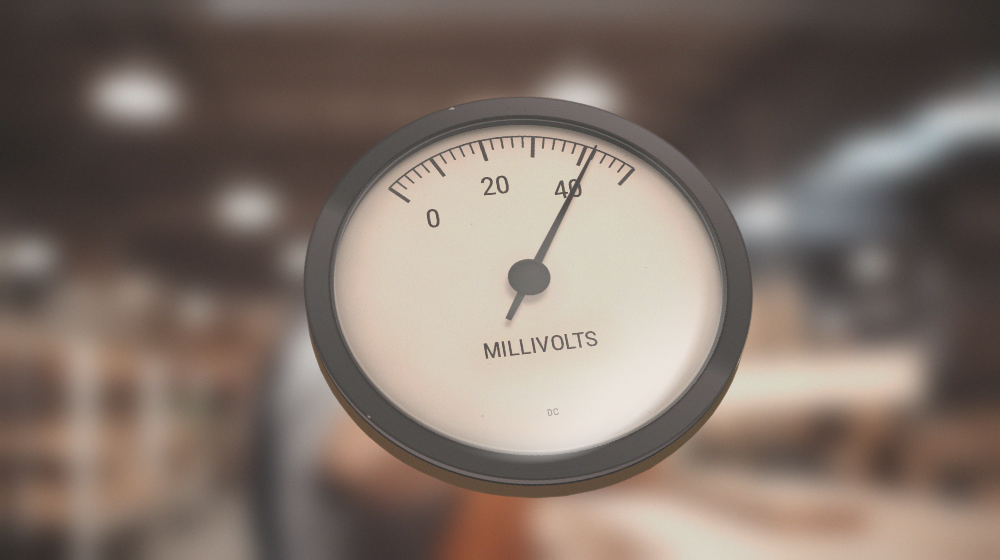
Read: 42 (mV)
